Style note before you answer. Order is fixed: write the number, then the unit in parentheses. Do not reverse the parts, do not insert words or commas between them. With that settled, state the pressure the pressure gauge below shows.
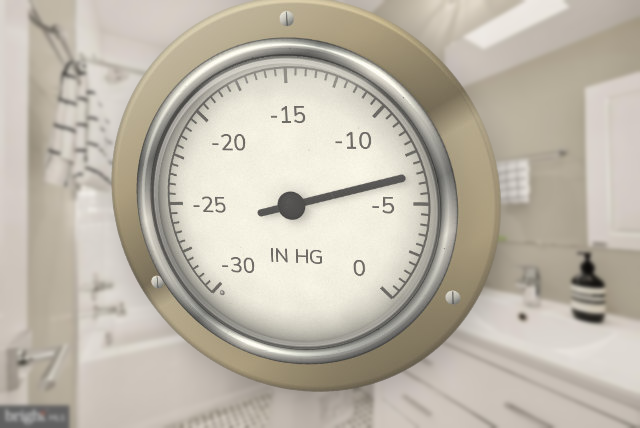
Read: -6.5 (inHg)
